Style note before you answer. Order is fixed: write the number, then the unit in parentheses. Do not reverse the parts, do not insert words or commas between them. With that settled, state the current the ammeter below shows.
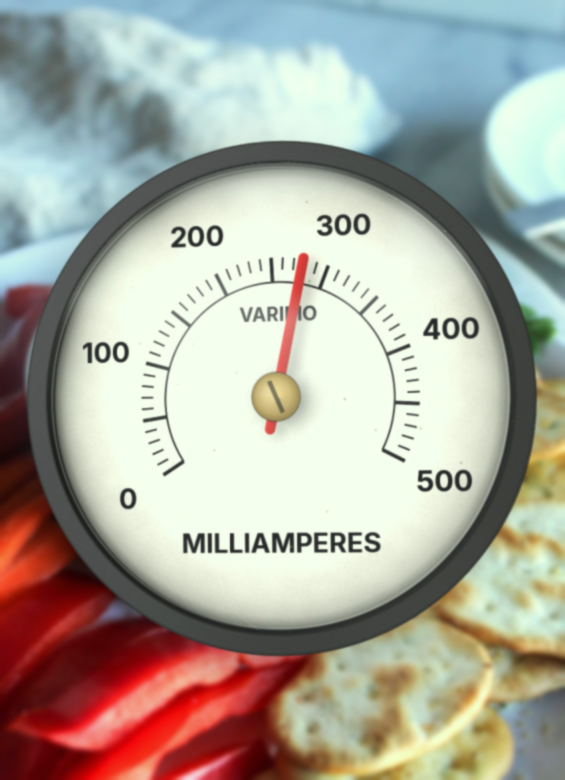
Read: 280 (mA)
